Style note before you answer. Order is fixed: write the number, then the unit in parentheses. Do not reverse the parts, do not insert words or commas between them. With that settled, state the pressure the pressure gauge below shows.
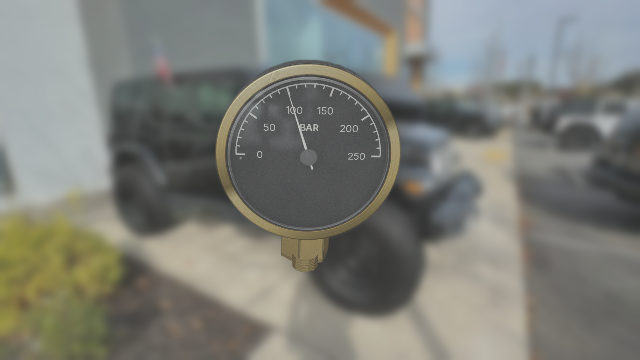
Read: 100 (bar)
